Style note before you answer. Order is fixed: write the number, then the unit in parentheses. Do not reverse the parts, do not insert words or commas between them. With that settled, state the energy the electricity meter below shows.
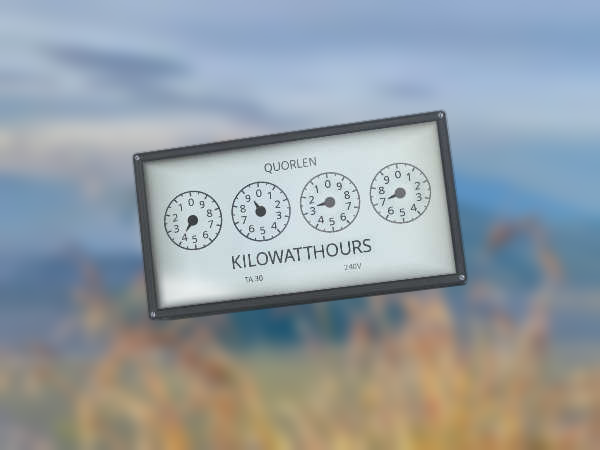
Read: 3927 (kWh)
